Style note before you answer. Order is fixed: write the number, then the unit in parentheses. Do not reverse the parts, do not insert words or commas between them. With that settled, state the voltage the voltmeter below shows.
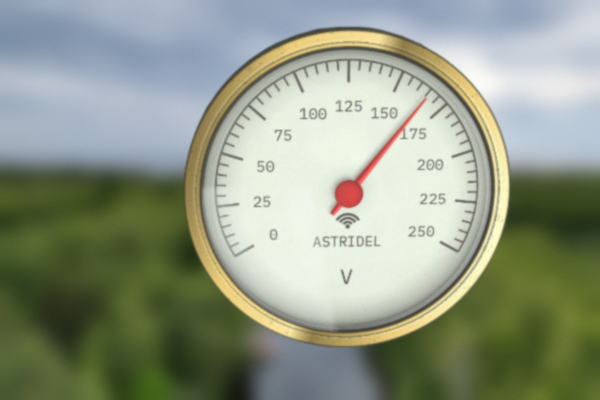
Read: 165 (V)
